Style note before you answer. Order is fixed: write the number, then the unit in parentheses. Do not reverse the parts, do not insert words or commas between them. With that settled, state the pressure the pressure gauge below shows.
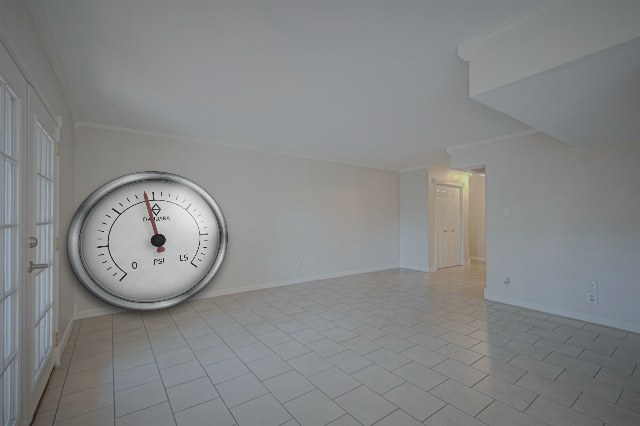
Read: 7 (psi)
